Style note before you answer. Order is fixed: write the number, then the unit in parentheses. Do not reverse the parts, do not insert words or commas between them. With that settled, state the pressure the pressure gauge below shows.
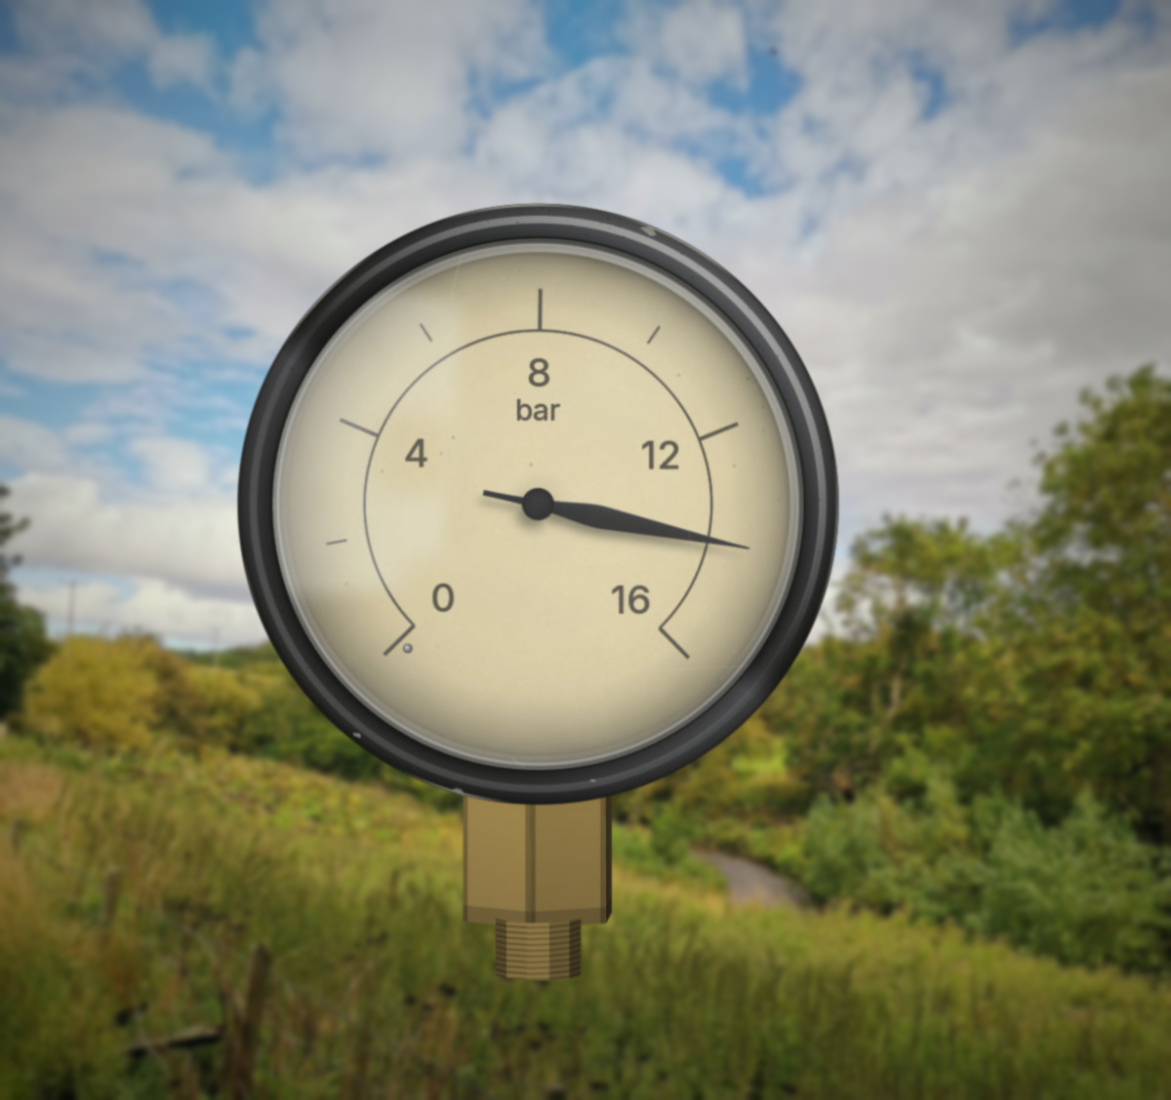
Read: 14 (bar)
